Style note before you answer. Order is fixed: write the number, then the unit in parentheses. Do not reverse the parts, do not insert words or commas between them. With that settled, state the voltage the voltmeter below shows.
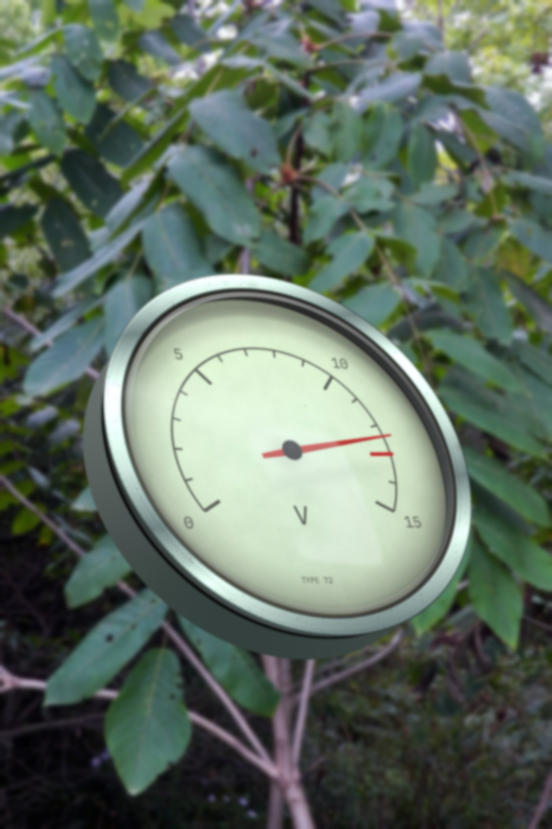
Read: 12.5 (V)
